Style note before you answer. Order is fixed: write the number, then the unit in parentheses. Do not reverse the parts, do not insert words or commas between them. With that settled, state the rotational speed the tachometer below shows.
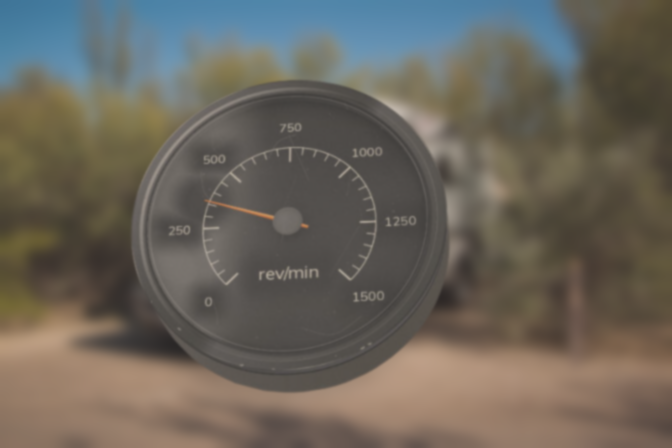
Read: 350 (rpm)
